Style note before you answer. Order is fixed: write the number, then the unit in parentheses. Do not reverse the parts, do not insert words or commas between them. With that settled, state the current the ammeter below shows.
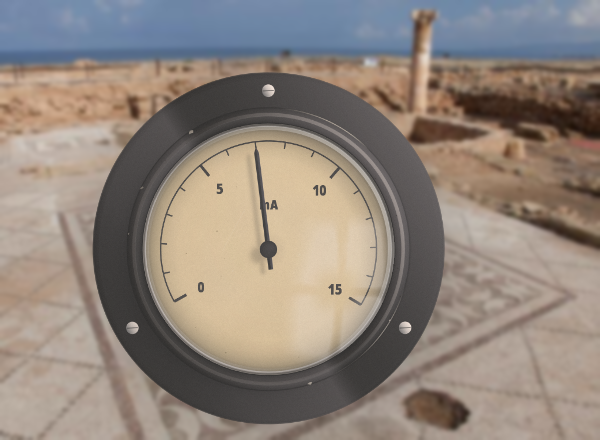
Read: 7 (mA)
